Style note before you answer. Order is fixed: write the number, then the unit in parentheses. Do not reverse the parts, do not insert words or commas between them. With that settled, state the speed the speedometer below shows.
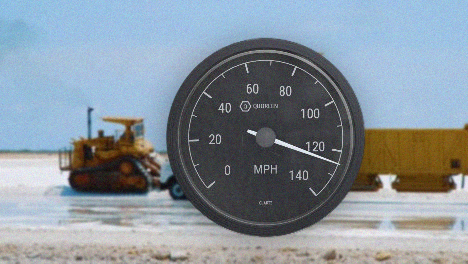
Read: 125 (mph)
